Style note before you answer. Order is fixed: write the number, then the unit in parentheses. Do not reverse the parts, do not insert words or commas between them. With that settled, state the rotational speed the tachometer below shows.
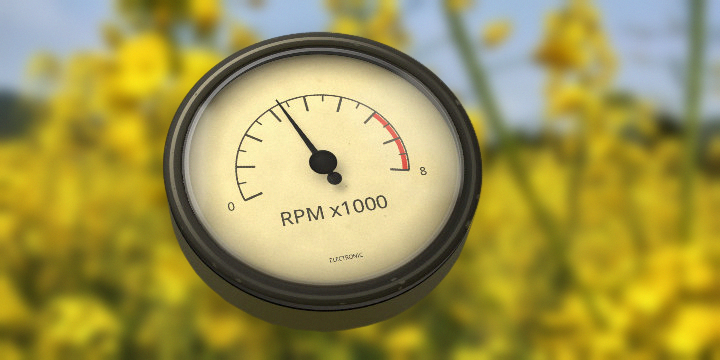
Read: 3250 (rpm)
